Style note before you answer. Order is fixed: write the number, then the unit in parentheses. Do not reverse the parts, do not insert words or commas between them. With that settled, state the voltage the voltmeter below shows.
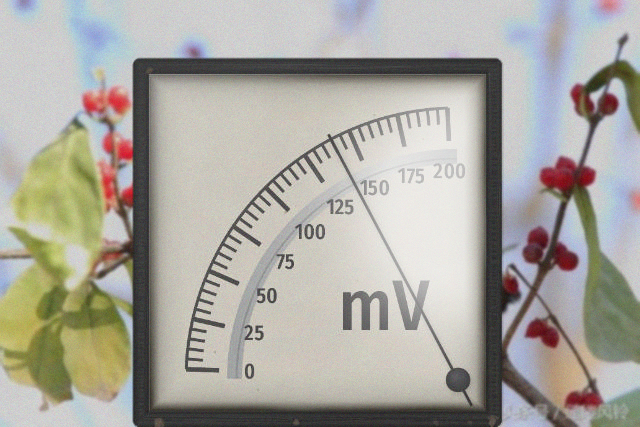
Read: 140 (mV)
